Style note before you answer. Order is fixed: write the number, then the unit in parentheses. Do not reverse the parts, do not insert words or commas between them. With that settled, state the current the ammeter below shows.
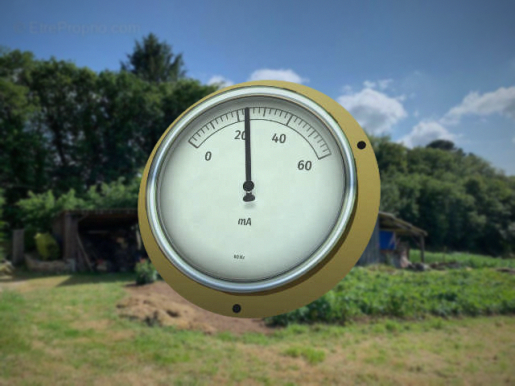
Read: 24 (mA)
